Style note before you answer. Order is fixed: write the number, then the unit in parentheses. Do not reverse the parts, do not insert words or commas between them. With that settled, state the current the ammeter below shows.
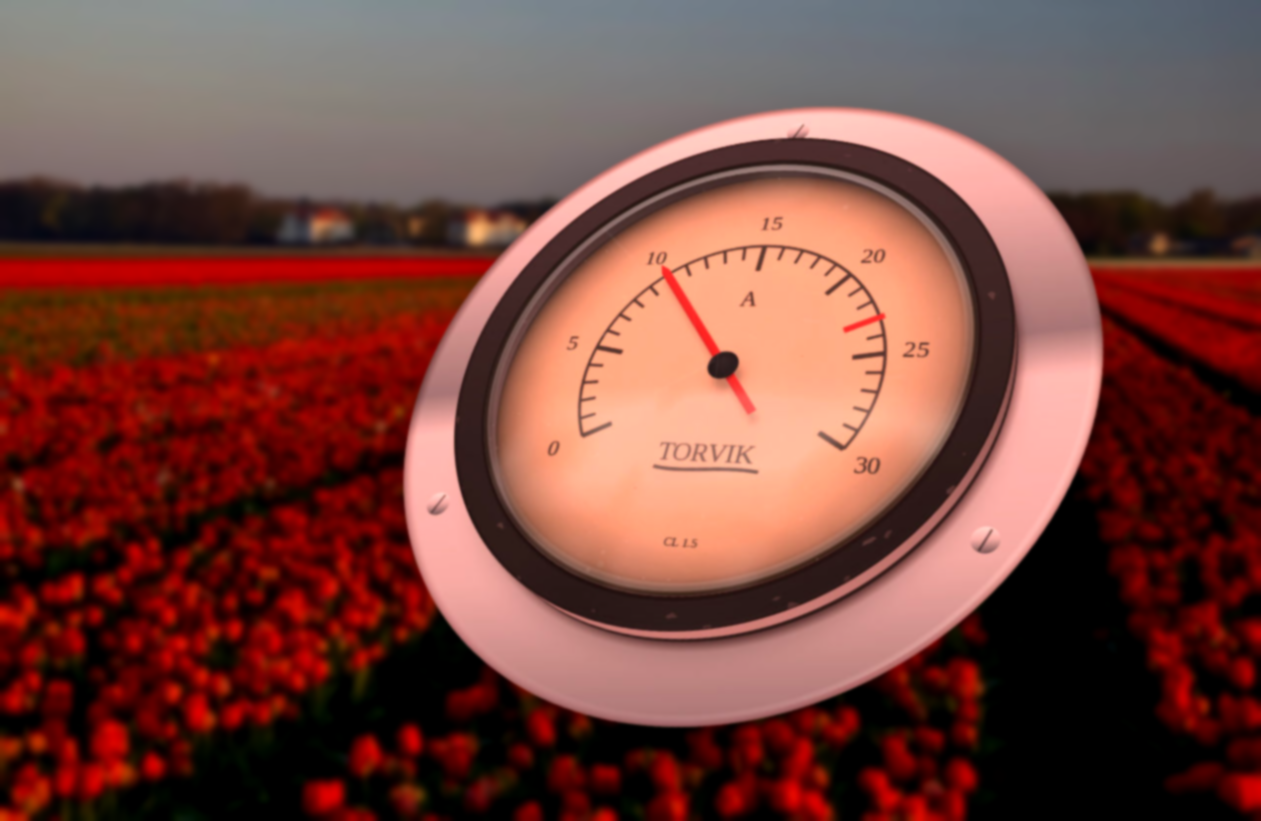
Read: 10 (A)
